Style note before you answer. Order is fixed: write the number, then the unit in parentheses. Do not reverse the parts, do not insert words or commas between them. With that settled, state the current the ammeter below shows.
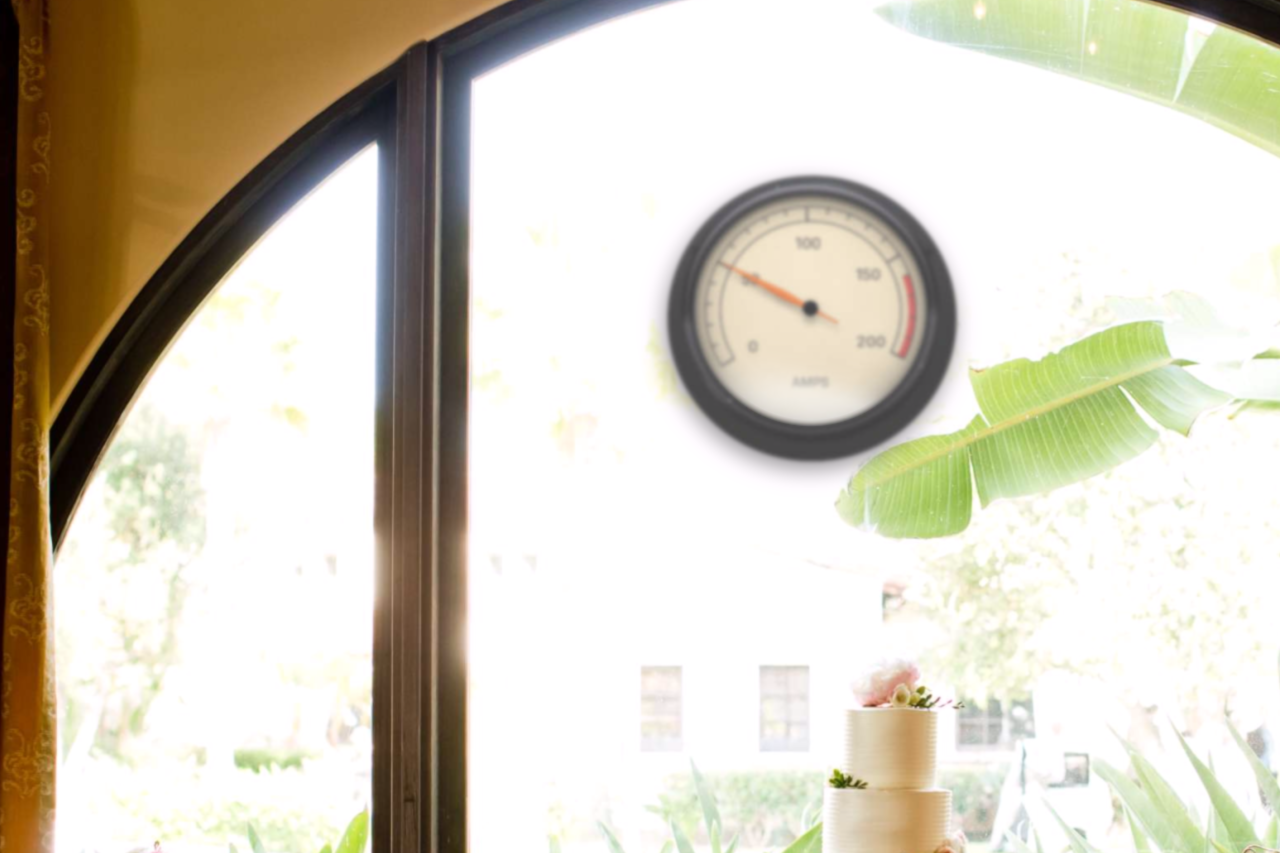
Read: 50 (A)
